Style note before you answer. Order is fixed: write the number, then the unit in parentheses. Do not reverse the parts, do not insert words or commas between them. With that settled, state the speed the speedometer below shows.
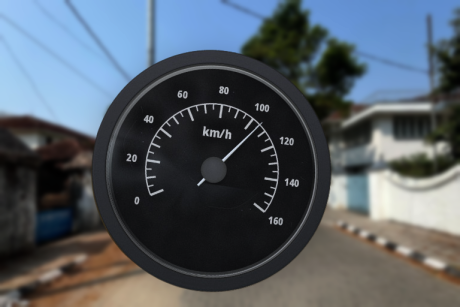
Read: 105 (km/h)
